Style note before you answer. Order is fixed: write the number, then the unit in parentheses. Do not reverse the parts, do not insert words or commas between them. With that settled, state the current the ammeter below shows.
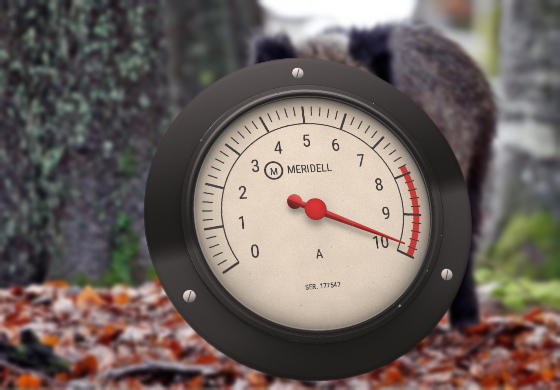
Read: 9.8 (A)
